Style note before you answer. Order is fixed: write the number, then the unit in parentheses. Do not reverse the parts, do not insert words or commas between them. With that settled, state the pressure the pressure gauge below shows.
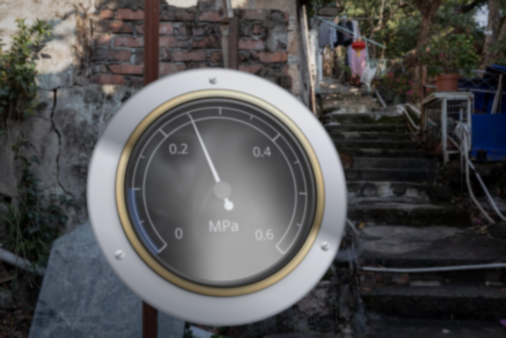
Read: 0.25 (MPa)
